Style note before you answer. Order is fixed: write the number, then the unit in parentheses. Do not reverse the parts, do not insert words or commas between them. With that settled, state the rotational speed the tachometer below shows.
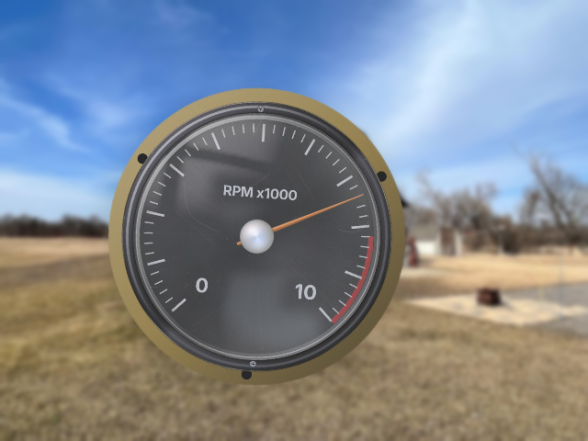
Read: 7400 (rpm)
